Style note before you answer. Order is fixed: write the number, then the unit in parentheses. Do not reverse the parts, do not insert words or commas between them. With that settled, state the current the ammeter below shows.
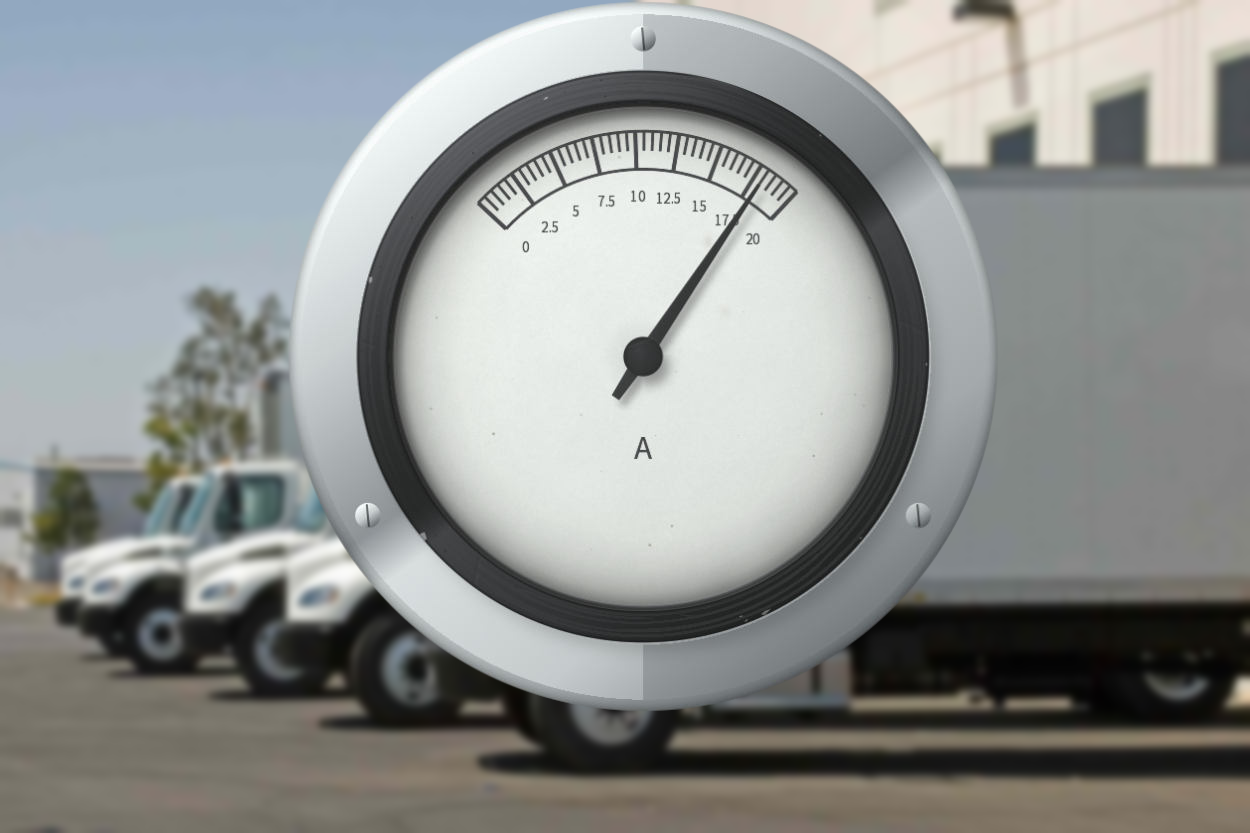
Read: 18 (A)
